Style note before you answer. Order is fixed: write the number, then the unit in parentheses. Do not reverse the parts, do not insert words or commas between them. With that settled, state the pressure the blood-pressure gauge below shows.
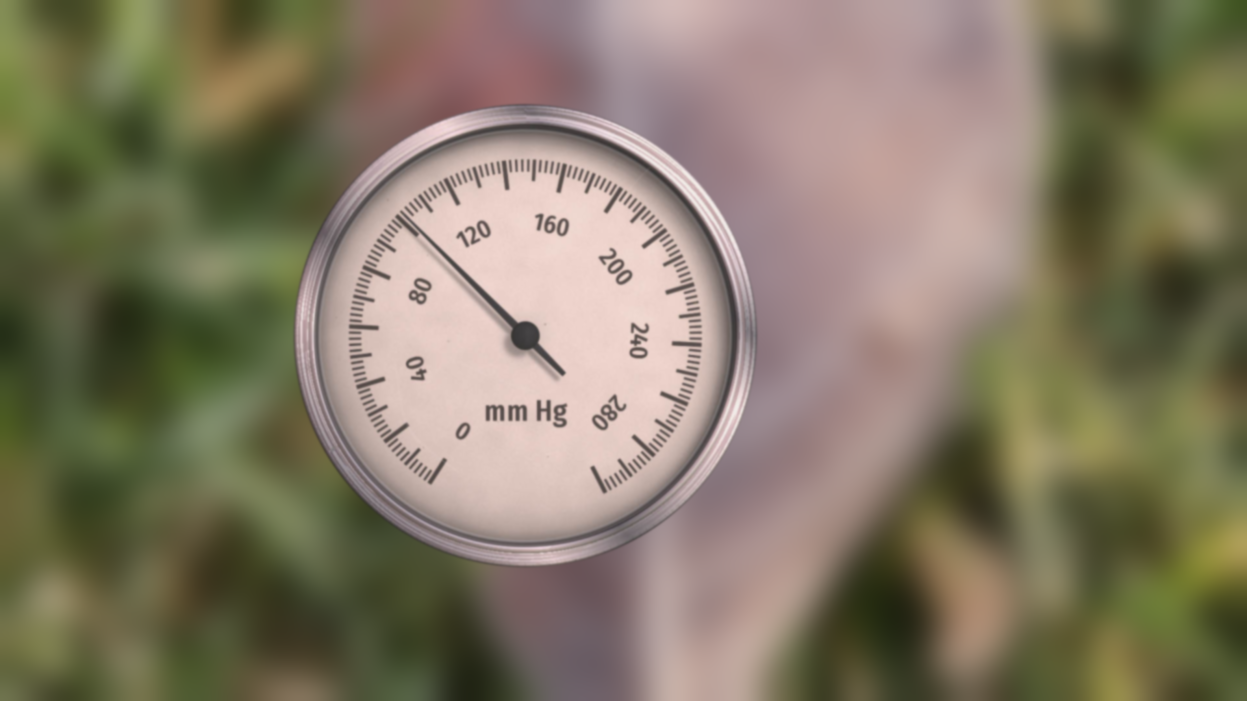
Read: 102 (mmHg)
